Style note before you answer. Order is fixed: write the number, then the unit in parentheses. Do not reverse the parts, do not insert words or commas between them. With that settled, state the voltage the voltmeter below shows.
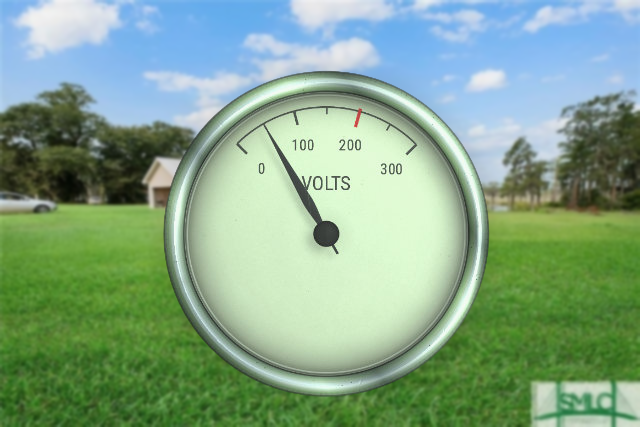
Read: 50 (V)
